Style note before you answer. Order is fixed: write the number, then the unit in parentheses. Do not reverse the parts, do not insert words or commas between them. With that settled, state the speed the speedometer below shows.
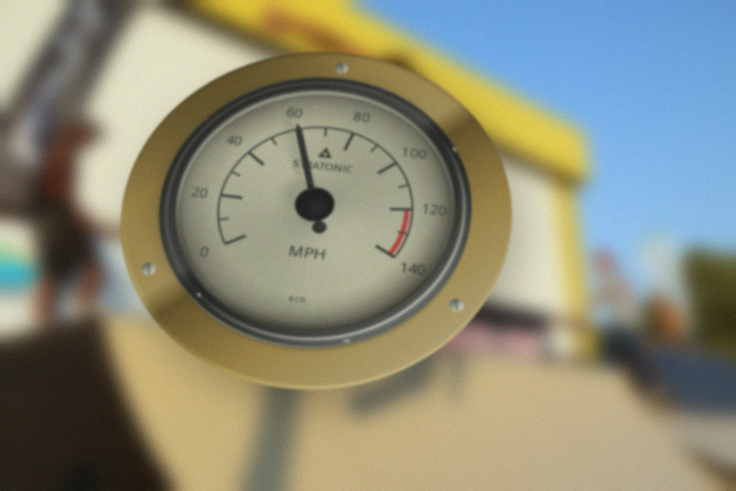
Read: 60 (mph)
